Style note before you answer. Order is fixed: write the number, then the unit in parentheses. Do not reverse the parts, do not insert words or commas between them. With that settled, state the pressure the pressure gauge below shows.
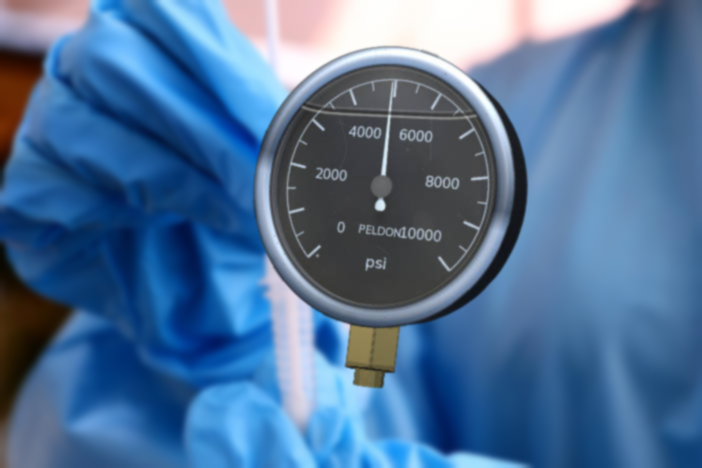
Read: 5000 (psi)
